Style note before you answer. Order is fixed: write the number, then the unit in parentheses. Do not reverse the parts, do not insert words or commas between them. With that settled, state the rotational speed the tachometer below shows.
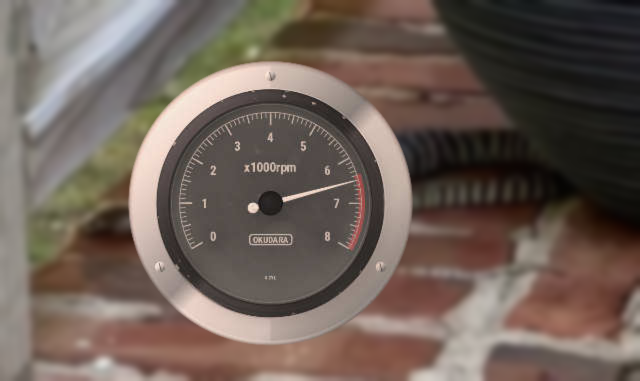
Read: 6500 (rpm)
